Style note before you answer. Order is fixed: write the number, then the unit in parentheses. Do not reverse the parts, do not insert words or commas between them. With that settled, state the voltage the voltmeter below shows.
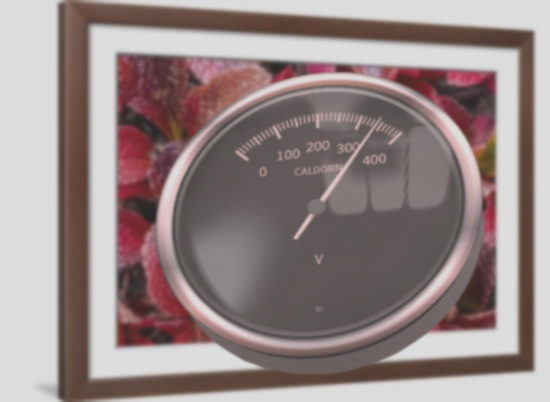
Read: 350 (V)
